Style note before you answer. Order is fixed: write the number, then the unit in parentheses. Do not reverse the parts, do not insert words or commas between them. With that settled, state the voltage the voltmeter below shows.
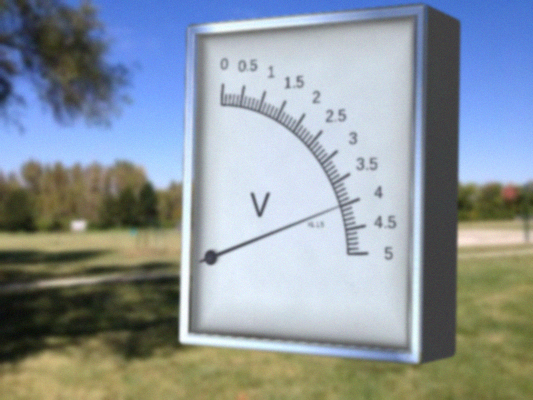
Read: 4 (V)
